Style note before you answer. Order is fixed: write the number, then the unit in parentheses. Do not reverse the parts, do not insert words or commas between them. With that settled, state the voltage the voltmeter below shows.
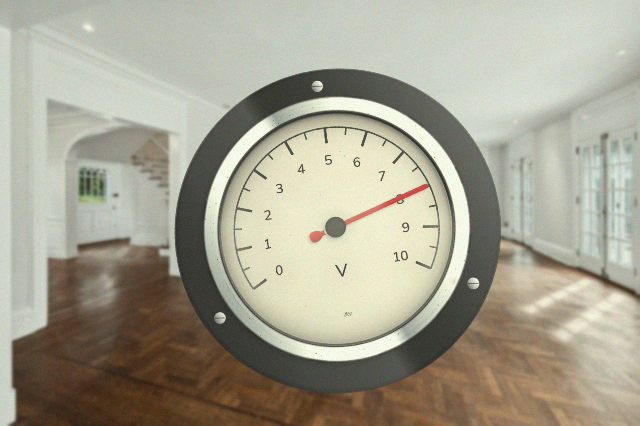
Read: 8 (V)
